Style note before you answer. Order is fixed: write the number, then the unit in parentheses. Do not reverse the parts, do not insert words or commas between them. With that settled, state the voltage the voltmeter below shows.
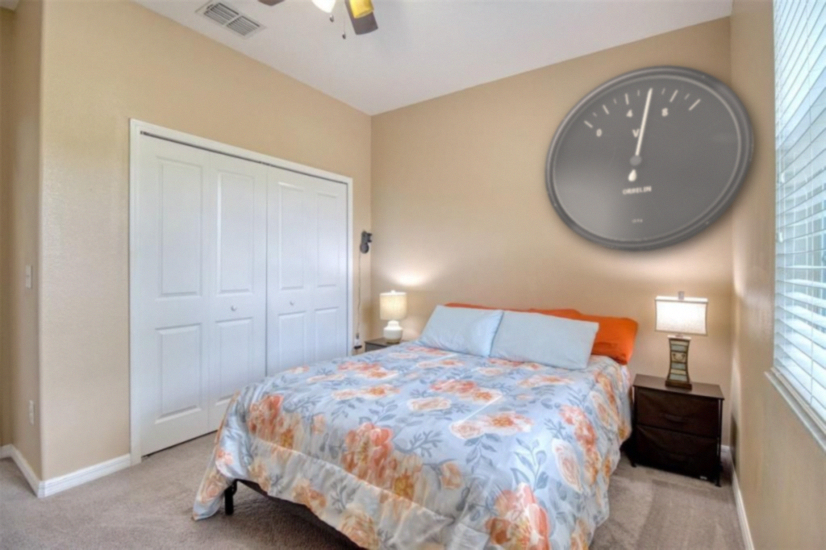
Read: 6 (V)
